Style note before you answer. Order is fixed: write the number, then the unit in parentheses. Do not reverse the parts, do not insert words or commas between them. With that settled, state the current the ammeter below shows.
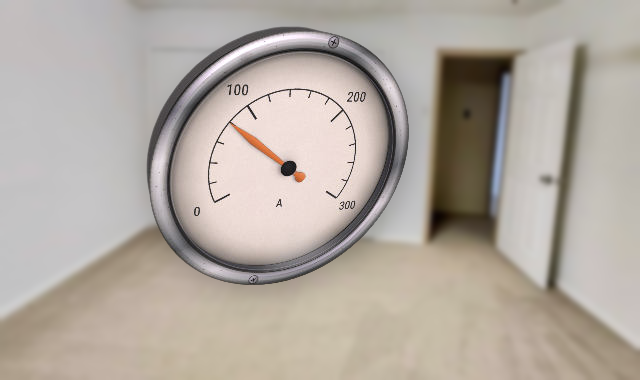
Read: 80 (A)
